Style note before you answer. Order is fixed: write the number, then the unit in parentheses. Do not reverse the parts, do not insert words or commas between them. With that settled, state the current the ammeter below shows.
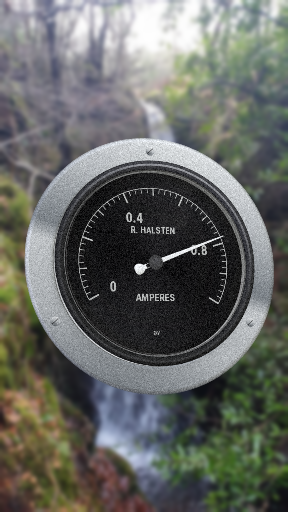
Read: 0.78 (A)
